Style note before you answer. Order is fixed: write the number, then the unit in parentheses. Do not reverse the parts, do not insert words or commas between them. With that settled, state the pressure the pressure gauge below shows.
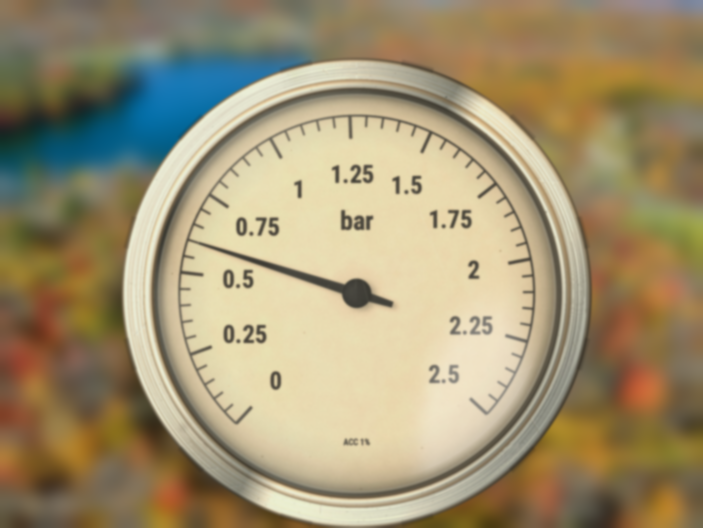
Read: 0.6 (bar)
